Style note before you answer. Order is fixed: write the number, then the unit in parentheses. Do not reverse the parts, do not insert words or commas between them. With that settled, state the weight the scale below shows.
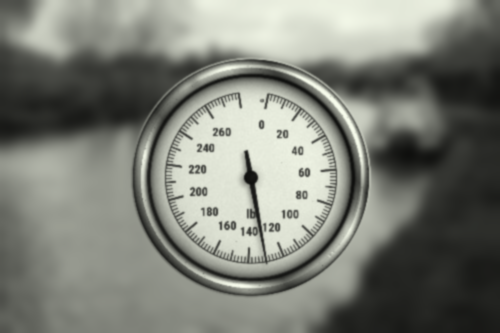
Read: 130 (lb)
